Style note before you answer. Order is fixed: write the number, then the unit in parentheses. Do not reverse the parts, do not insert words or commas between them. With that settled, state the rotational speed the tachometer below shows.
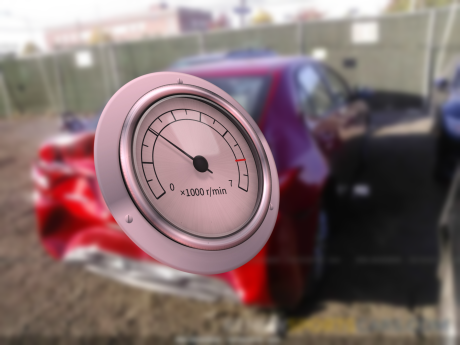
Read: 2000 (rpm)
